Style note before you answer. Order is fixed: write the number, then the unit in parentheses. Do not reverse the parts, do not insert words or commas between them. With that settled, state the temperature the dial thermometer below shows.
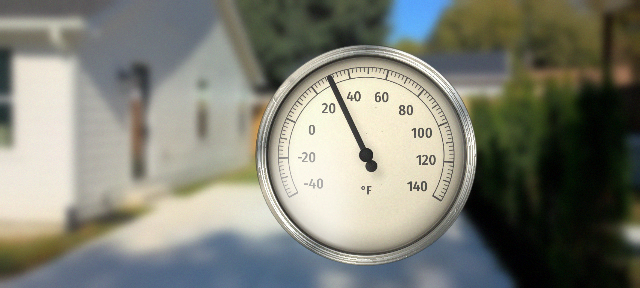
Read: 30 (°F)
